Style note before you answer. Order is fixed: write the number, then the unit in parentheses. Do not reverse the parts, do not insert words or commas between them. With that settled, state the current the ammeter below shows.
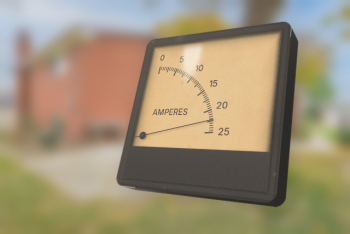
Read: 22.5 (A)
